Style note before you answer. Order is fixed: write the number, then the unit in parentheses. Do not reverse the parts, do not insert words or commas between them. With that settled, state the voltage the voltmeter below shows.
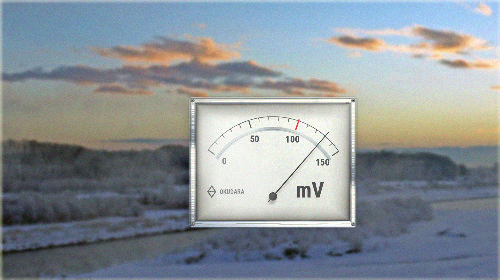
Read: 130 (mV)
